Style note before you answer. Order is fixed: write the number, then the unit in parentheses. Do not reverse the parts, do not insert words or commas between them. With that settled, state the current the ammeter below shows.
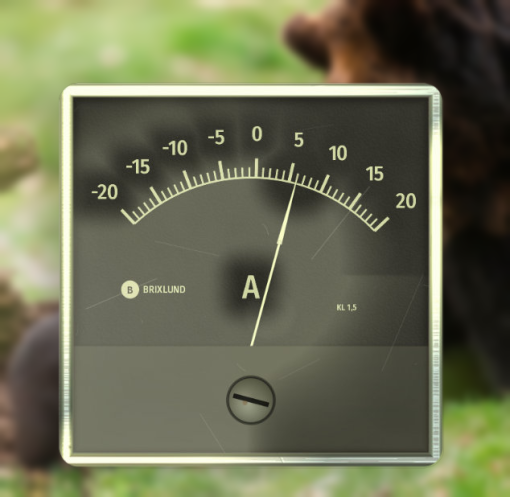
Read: 6 (A)
